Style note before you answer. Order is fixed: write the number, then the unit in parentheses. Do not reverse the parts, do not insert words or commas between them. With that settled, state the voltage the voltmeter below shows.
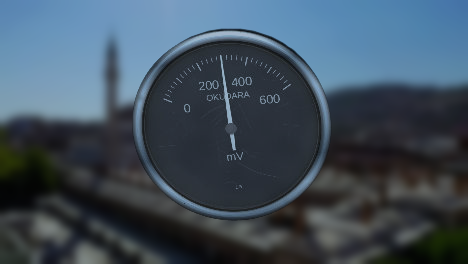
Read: 300 (mV)
